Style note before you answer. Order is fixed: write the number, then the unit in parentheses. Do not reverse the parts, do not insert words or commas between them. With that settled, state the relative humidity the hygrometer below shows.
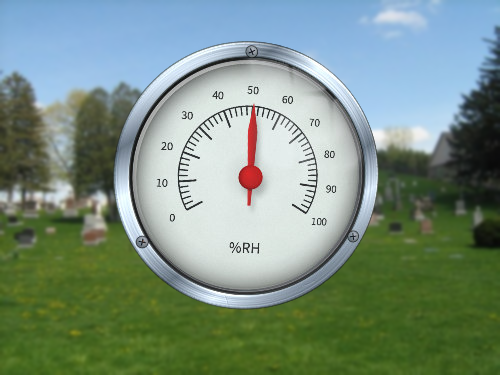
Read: 50 (%)
